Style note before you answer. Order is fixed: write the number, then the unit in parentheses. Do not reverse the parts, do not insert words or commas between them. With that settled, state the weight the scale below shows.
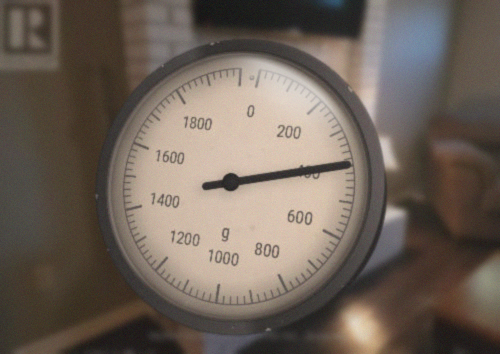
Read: 400 (g)
